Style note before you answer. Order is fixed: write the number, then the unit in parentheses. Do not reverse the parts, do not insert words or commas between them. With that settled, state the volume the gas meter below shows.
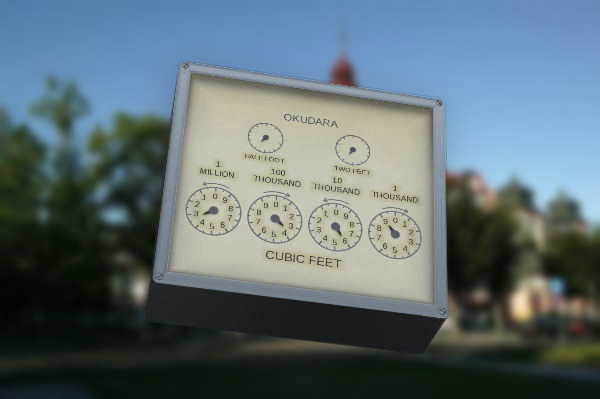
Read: 335900 (ft³)
